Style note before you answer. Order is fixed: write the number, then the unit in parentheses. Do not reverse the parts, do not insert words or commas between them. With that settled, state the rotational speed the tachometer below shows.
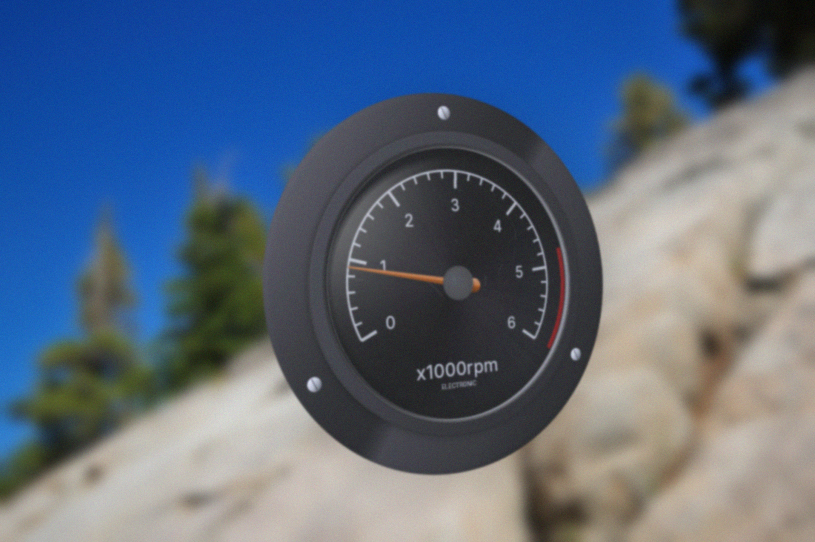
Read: 900 (rpm)
